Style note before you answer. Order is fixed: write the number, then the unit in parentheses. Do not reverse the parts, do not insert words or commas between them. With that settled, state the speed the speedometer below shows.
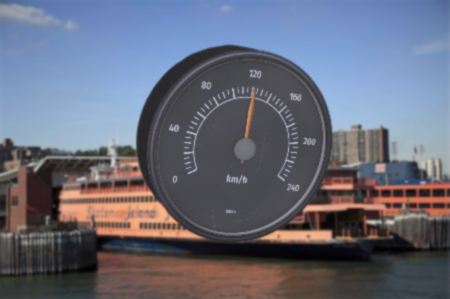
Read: 120 (km/h)
